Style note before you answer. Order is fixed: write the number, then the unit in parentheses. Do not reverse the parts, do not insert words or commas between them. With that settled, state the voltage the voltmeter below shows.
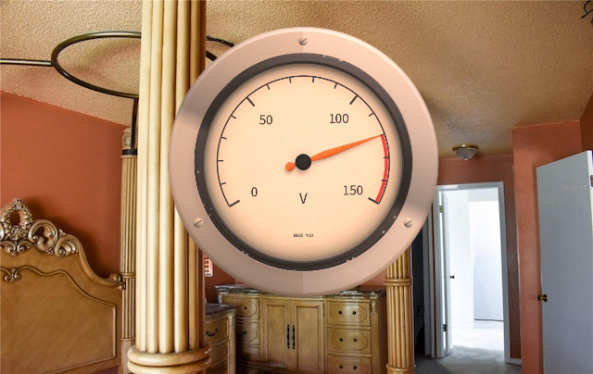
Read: 120 (V)
